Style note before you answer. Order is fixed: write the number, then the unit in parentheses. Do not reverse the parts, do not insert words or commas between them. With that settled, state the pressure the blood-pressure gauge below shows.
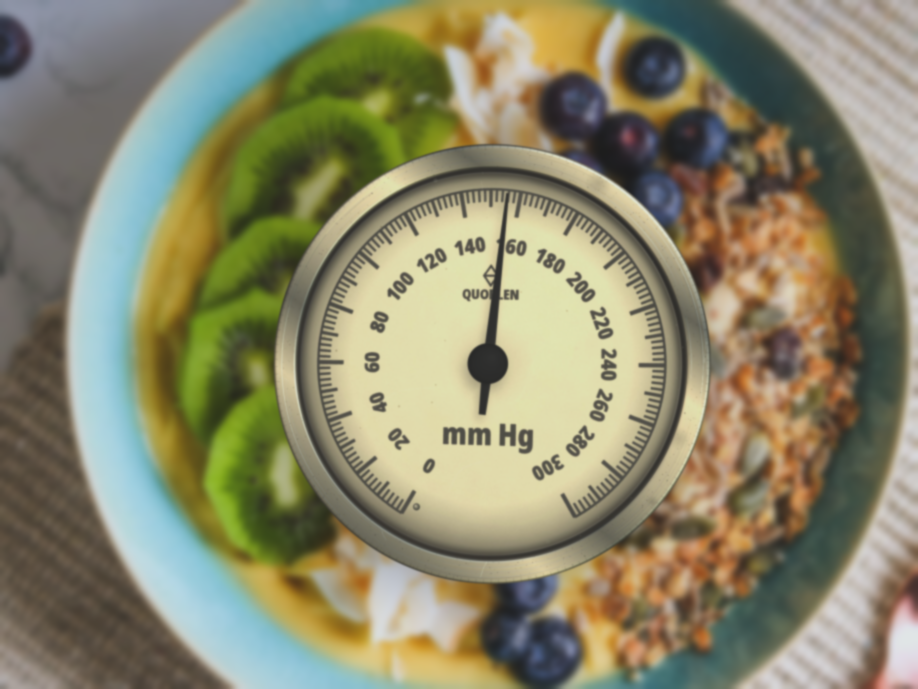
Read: 156 (mmHg)
